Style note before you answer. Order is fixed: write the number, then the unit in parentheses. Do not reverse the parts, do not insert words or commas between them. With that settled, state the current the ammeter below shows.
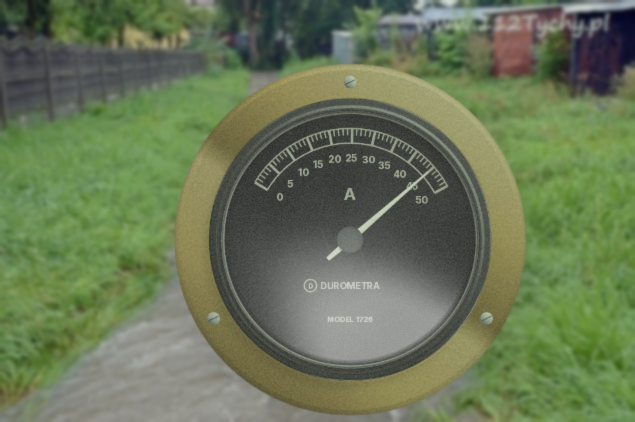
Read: 45 (A)
